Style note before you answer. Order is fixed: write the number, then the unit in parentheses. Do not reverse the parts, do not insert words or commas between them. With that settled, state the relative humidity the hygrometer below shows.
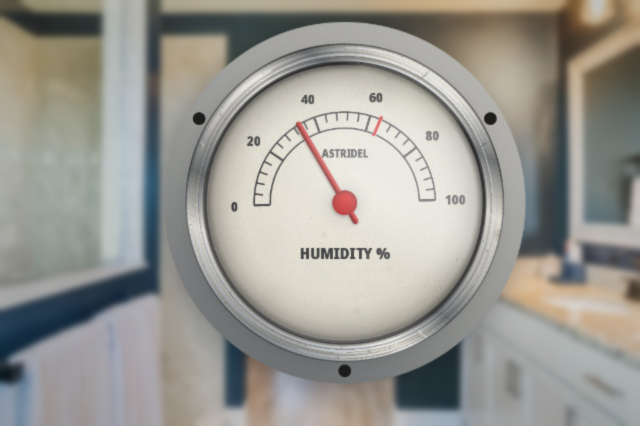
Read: 34 (%)
